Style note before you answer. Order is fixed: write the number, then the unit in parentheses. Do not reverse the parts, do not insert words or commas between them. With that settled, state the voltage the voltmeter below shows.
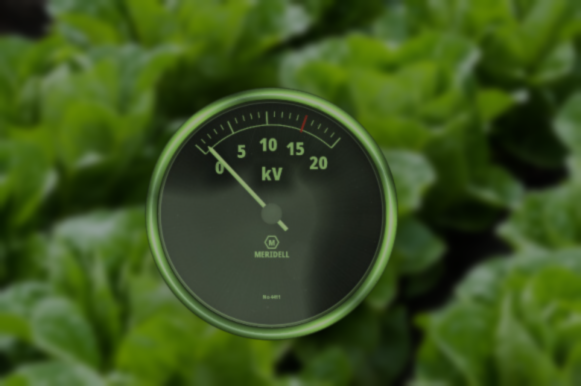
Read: 1 (kV)
